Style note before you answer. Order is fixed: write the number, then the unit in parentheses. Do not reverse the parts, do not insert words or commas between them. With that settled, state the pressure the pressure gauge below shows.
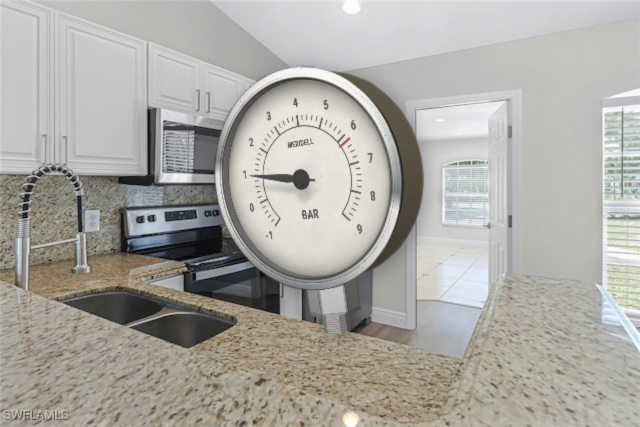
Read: 1 (bar)
